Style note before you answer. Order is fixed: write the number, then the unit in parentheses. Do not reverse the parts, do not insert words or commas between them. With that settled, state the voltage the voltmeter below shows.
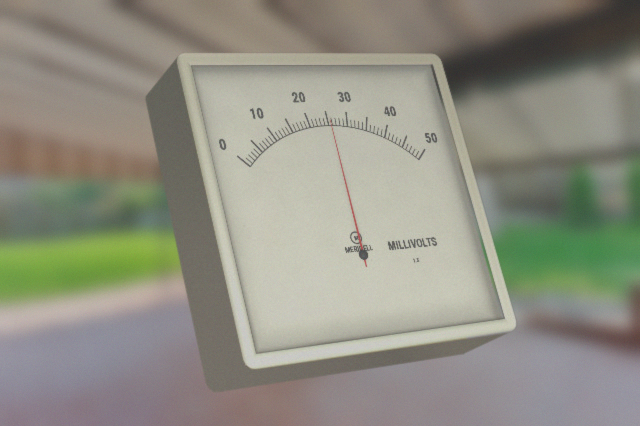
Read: 25 (mV)
